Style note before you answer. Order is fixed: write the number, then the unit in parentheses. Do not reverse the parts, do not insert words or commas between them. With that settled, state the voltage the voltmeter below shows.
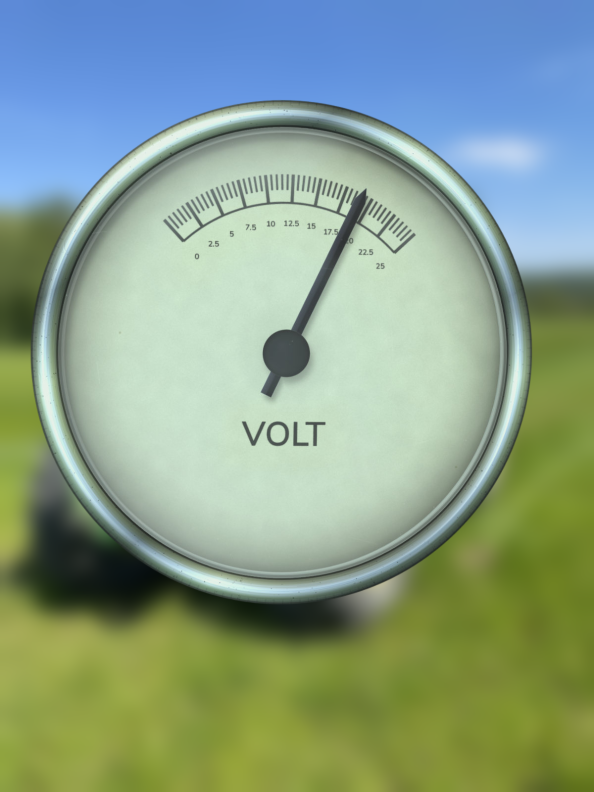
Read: 19 (V)
